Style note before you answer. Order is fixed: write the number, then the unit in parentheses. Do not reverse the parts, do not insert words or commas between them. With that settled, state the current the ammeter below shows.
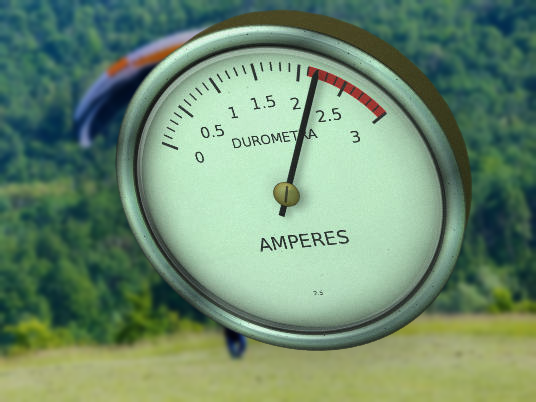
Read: 2.2 (A)
